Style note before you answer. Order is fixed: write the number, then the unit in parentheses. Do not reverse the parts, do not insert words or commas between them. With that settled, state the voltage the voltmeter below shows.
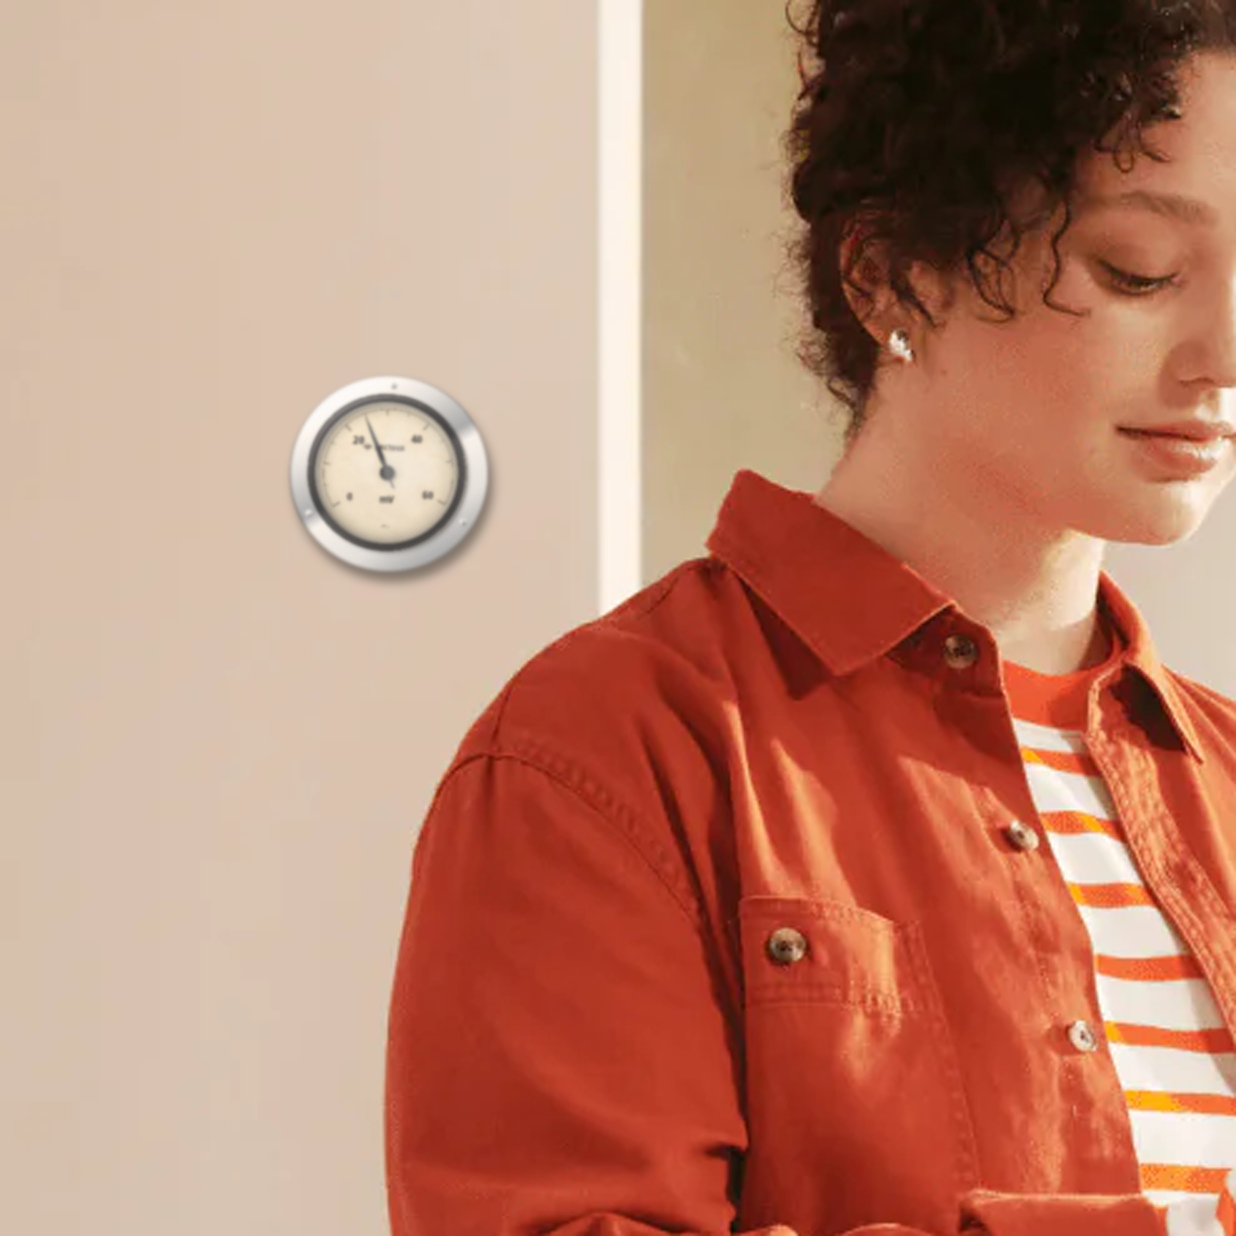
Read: 25 (mV)
